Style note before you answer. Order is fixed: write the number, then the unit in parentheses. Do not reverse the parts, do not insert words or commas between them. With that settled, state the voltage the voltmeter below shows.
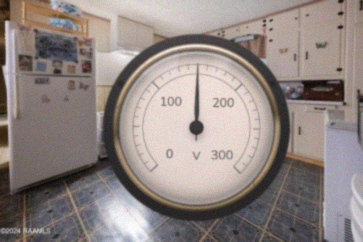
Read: 150 (V)
